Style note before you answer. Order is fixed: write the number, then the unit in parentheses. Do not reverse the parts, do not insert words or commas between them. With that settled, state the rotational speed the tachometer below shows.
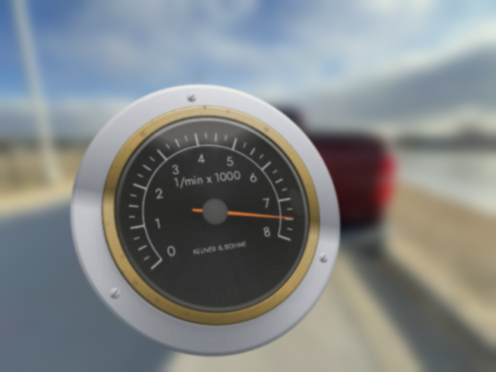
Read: 7500 (rpm)
